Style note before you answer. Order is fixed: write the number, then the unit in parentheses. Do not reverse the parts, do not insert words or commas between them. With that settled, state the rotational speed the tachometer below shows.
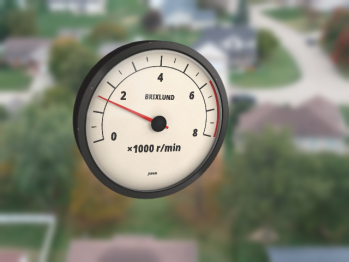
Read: 1500 (rpm)
